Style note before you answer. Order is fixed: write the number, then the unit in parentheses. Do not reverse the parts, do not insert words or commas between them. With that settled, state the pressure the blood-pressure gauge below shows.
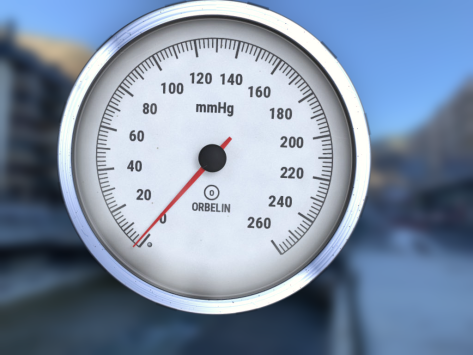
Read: 2 (mmHg)
